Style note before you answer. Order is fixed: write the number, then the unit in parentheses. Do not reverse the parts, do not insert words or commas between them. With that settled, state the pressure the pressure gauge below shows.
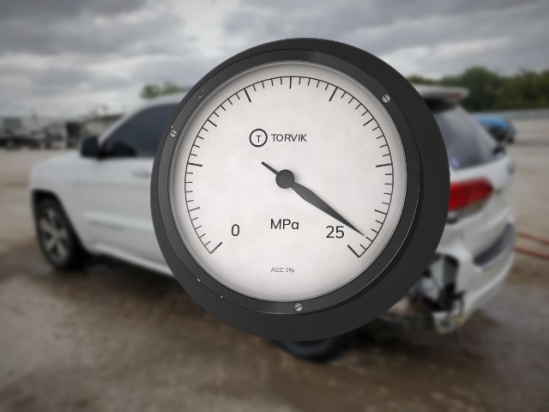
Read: 24 (MPa)
